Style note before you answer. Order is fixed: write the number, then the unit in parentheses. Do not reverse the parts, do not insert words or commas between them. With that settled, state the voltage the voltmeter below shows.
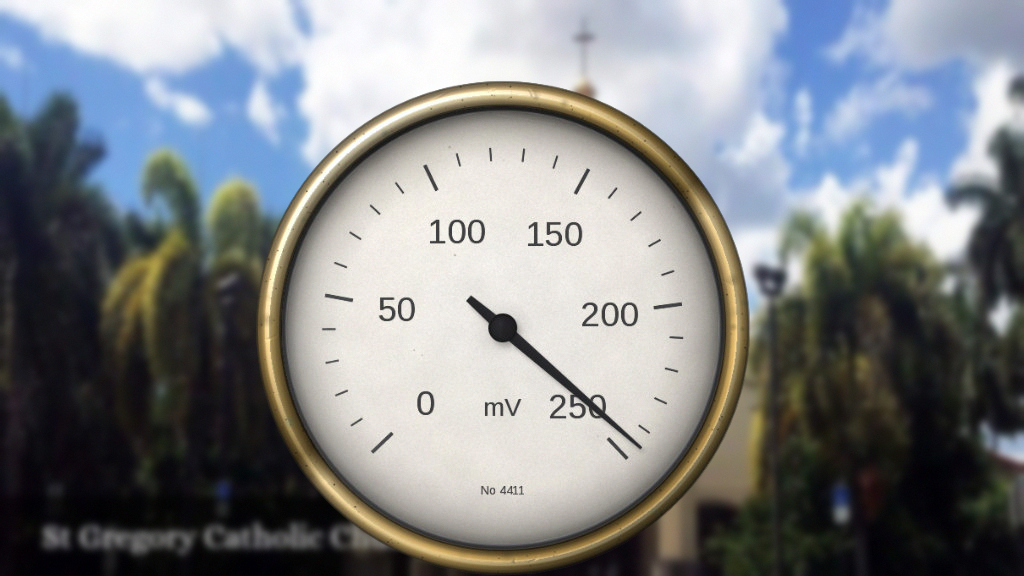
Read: 245 (mV)
